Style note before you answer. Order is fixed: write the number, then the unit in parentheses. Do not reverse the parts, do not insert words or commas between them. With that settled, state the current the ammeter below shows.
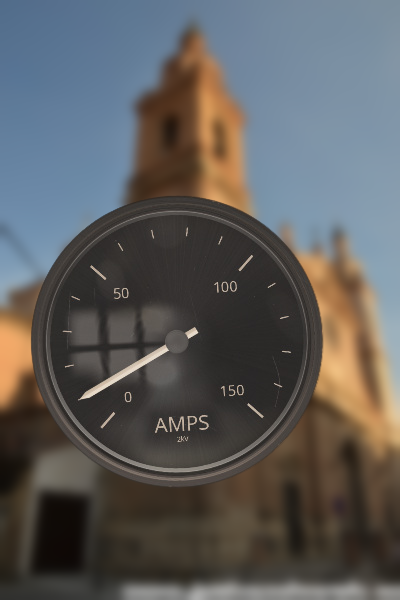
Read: 10 (A)
